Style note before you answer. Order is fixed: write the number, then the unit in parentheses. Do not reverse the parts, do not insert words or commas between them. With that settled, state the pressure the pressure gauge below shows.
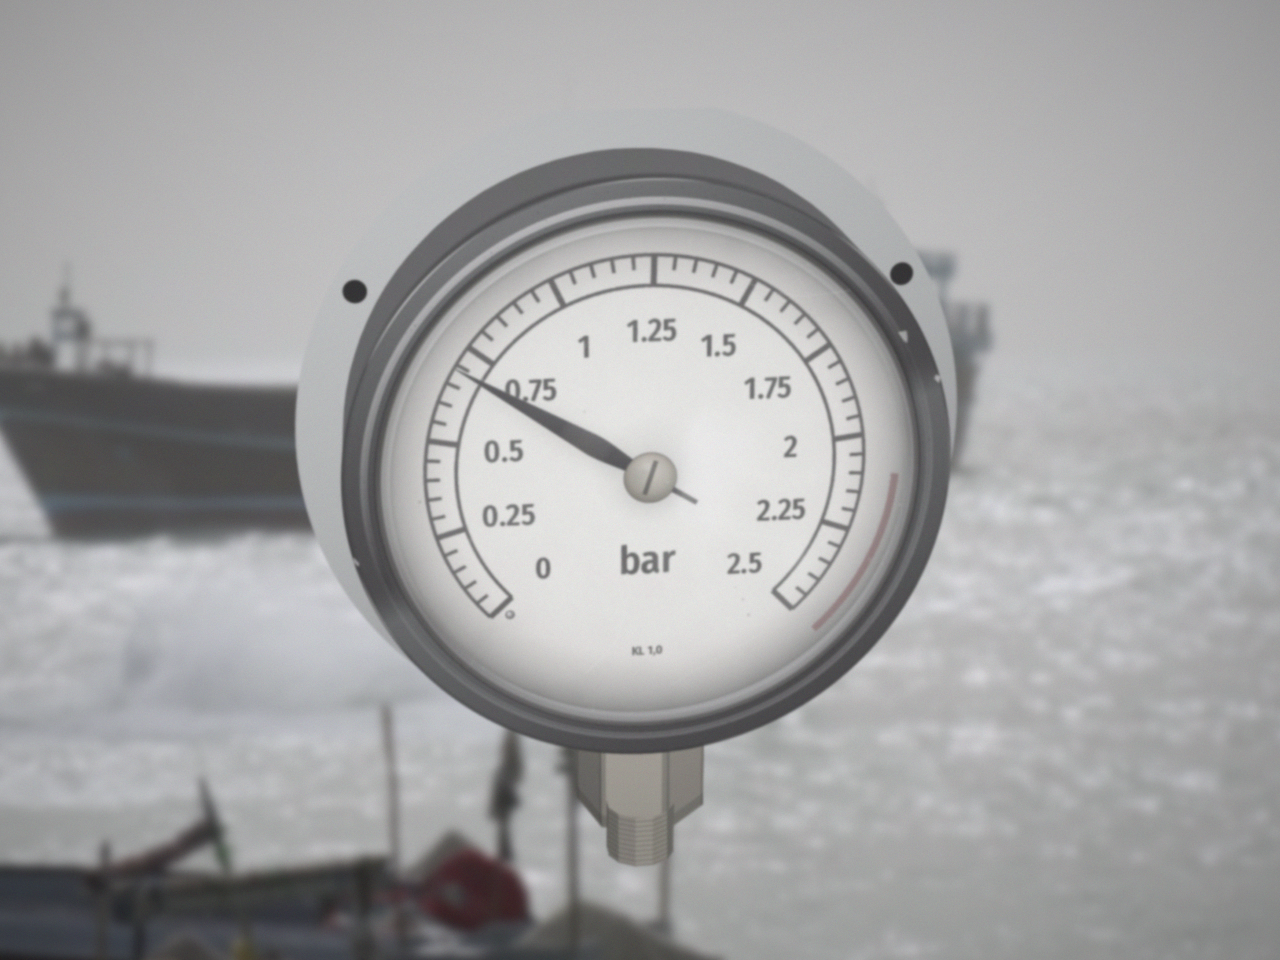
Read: 0.7 (bar)
